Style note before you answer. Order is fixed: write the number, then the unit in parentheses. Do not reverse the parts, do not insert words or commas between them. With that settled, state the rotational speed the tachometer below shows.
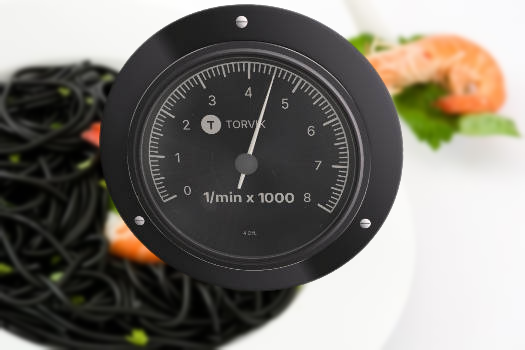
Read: 4500 (rpm)
